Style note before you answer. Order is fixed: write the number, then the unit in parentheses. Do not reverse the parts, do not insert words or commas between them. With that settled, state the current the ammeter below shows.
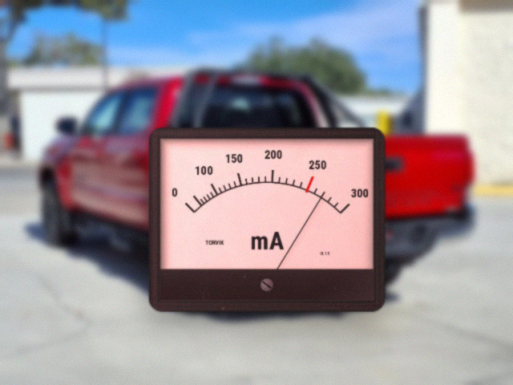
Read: 270 (mA)
